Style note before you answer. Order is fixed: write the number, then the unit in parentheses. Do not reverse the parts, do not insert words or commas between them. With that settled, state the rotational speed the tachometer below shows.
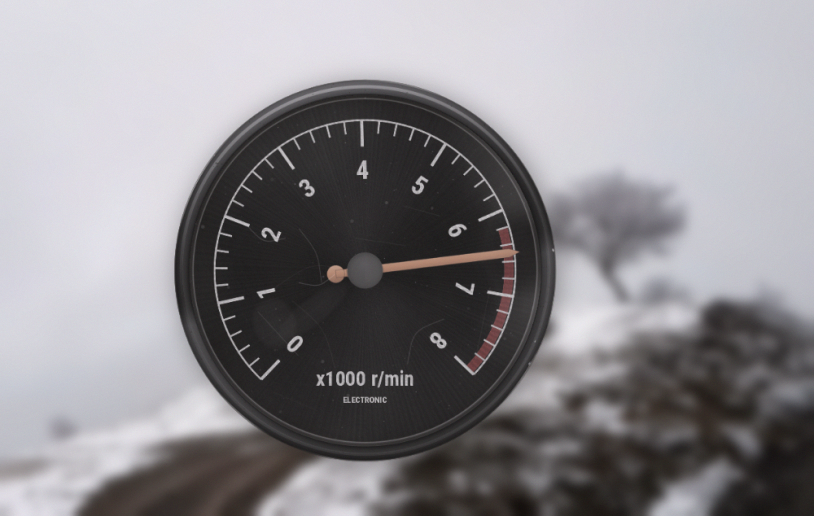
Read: 6500 (rpm)
